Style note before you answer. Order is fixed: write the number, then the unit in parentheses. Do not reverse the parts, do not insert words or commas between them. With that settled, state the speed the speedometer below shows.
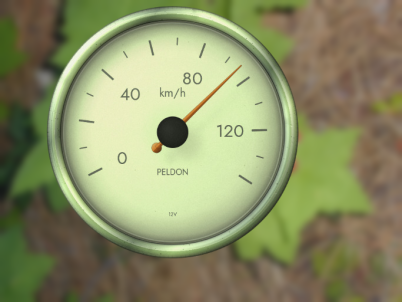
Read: 95 (km/h)
